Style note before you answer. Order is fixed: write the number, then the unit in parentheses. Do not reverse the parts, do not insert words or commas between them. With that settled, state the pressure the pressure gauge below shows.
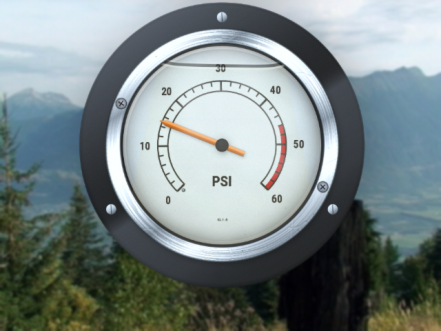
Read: 15 (psi)
